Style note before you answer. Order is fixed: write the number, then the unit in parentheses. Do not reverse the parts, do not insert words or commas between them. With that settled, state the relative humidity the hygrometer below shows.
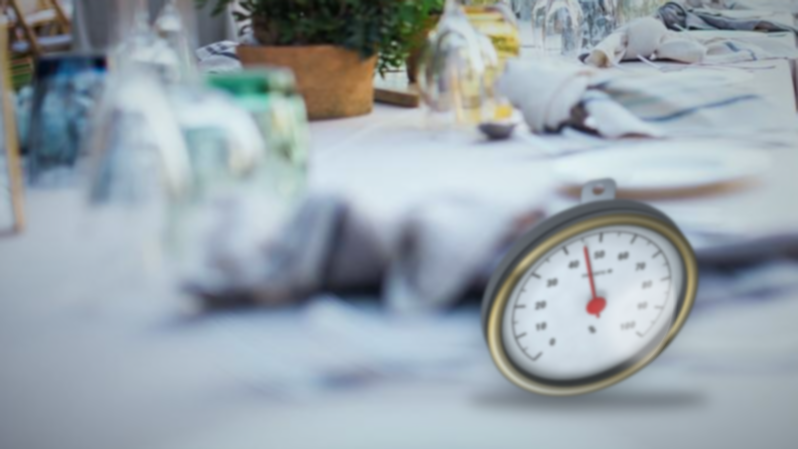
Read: 45 (%)
